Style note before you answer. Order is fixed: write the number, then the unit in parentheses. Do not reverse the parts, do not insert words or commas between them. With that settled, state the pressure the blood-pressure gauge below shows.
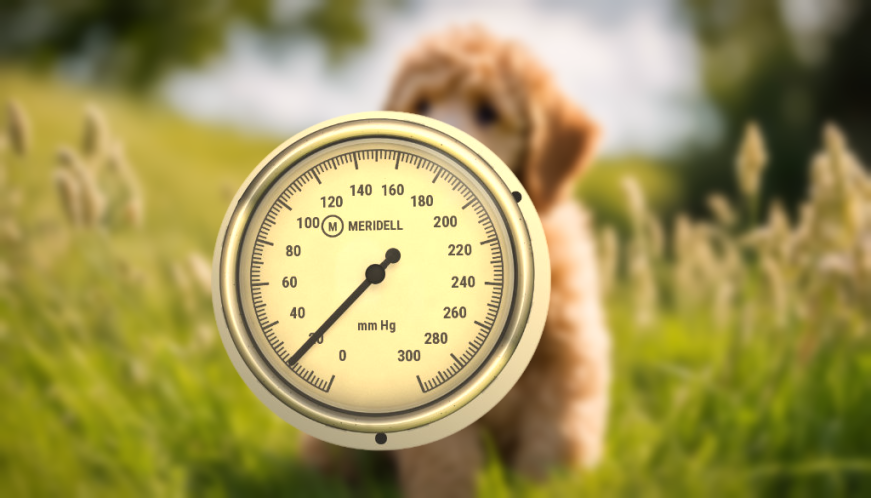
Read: 20 (mmHg)
